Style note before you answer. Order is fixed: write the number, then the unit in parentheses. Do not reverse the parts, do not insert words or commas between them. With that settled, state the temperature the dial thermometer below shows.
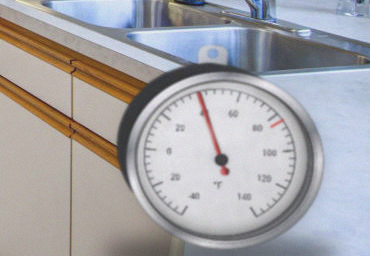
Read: 40 (°F)
